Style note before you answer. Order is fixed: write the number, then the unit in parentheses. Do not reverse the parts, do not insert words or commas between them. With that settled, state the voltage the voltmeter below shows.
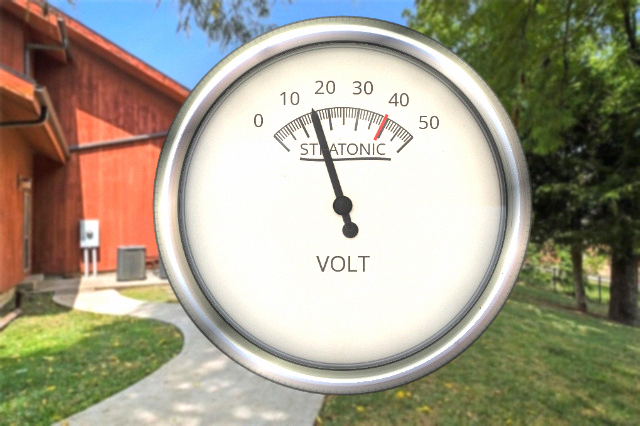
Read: 15 (V)
